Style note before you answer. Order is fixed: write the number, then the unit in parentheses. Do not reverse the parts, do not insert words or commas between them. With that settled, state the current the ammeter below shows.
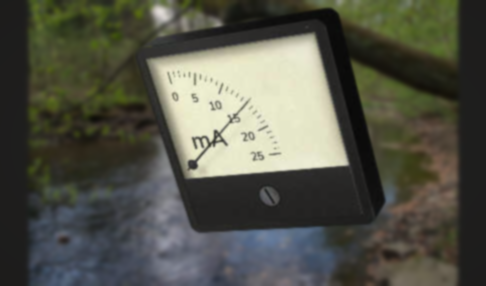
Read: 15 (mA)
